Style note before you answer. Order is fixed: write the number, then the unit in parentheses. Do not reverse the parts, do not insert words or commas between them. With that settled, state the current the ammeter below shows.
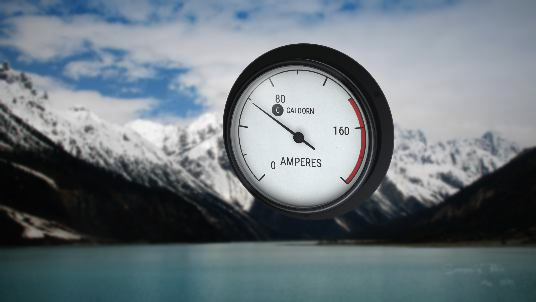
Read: 60 (A)
